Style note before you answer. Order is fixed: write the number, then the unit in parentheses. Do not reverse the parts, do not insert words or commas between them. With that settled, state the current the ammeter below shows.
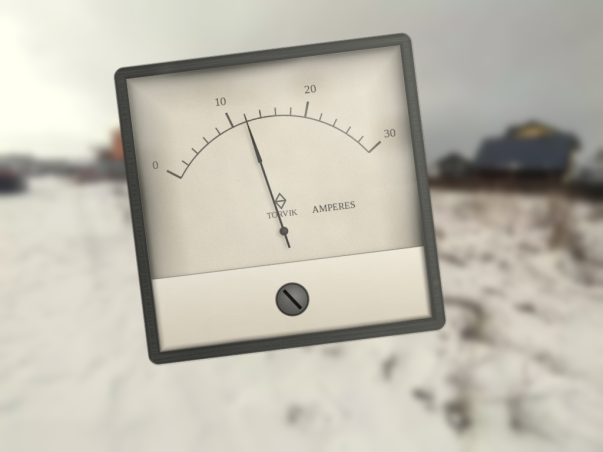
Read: 12 (A)
